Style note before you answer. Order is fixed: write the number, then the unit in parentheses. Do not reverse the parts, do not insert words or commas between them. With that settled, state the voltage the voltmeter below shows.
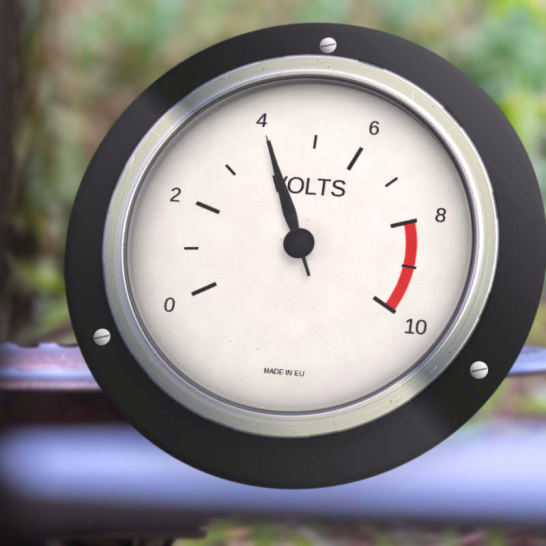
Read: 4 (V)
